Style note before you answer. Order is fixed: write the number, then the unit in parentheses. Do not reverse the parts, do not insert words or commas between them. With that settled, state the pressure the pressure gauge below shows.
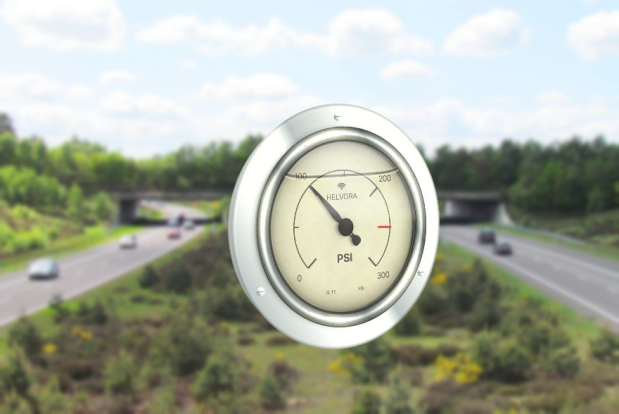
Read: 100 (psi)
